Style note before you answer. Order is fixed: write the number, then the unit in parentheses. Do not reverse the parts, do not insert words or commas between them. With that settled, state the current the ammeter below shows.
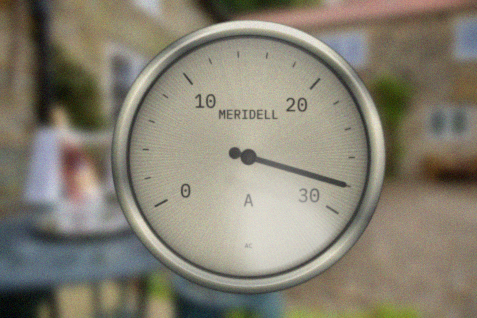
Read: 28 (A)
